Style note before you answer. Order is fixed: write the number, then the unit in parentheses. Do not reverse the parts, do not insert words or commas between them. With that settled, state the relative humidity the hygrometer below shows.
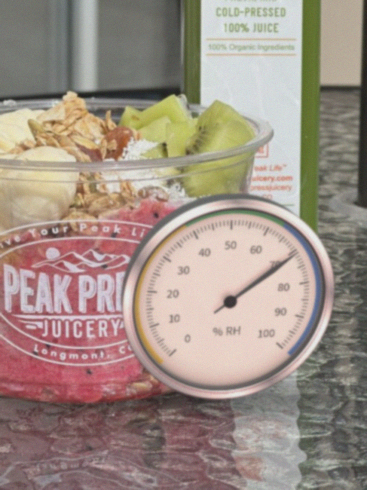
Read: 70 (%)
